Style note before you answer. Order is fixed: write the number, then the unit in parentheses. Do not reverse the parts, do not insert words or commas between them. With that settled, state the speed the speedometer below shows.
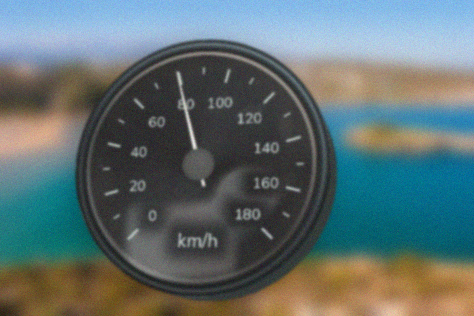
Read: 80 (km/h)
